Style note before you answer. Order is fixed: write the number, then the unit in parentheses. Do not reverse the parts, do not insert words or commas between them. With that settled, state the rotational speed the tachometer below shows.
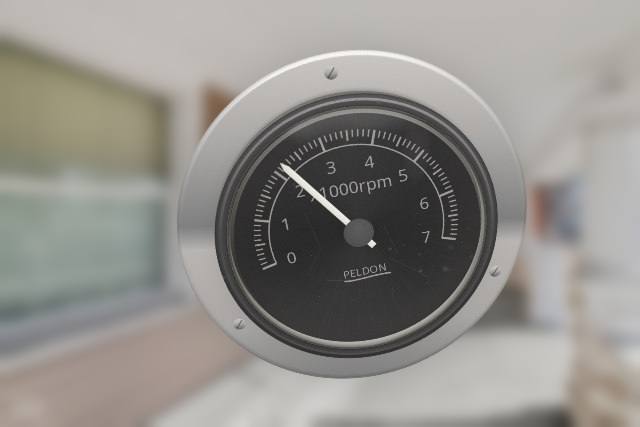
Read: 2200 (rpm)
